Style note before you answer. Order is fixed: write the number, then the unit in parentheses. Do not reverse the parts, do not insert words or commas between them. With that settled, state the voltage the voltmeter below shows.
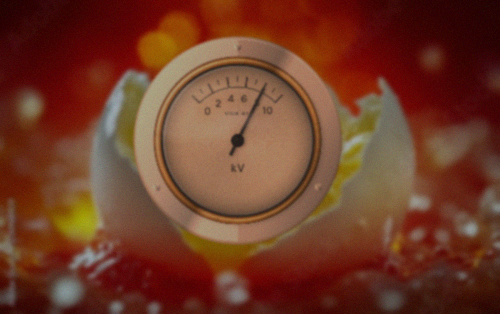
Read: 8 (kV)
